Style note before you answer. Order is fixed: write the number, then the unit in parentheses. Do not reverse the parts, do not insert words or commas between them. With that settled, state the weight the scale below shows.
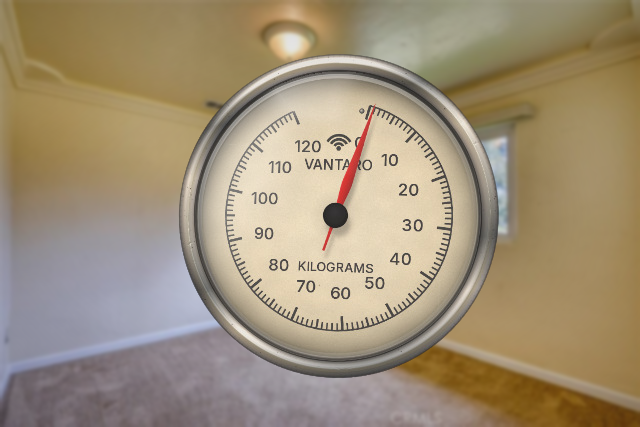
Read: 1 (kg)
